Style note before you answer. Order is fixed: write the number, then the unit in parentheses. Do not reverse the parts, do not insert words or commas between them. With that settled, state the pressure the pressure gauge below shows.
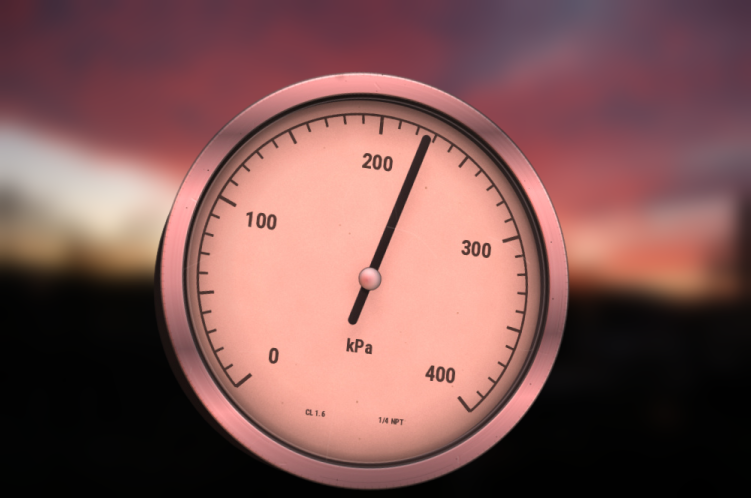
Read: 225 (kPa)
